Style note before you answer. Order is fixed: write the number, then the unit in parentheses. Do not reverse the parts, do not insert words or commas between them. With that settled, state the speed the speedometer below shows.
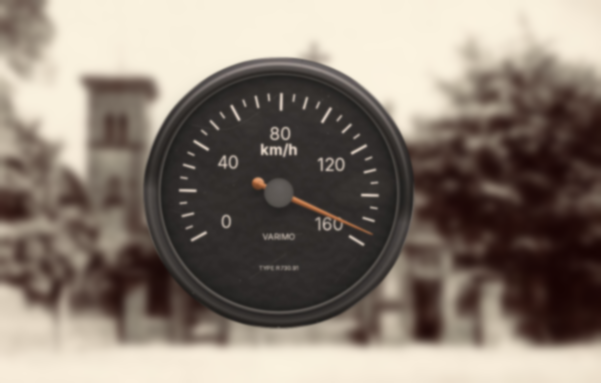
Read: 155 (km/h)
